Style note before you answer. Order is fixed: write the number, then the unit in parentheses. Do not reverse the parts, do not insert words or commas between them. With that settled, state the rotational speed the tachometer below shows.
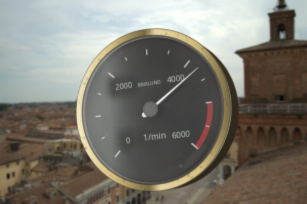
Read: 4250 (rpm)
